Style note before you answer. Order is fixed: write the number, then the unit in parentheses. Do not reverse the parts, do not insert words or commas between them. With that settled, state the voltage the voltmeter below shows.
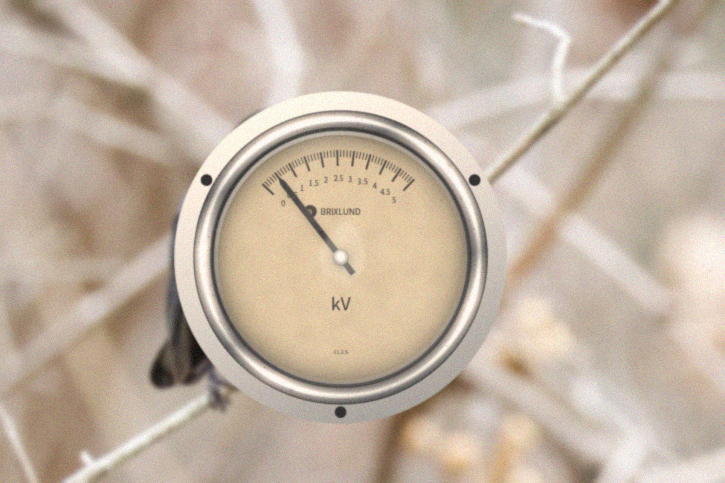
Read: 0.5 (kV)
